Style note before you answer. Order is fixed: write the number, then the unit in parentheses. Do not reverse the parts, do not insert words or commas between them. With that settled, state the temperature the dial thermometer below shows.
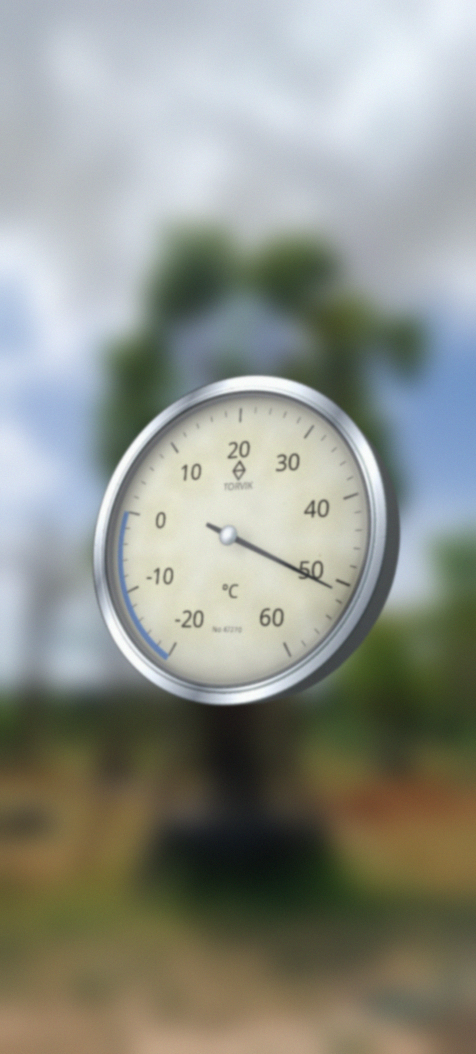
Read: 51 (°C)
